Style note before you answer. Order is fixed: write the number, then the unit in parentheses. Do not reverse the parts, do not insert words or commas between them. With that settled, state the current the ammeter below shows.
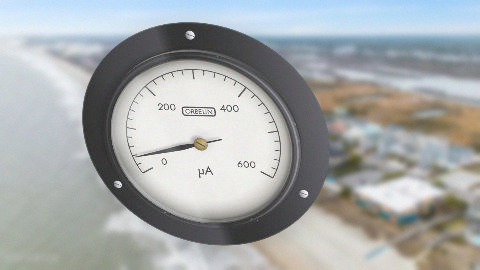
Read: 40 (µA)
